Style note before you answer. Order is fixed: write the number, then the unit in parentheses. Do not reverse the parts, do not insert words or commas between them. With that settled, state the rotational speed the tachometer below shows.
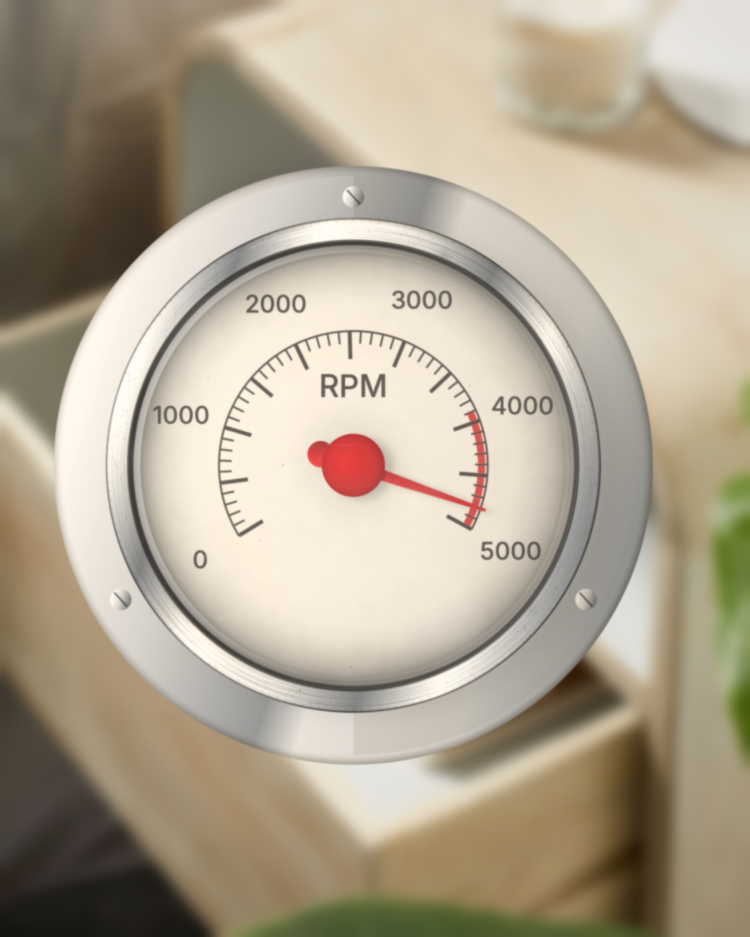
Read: 4800 (rpm)
